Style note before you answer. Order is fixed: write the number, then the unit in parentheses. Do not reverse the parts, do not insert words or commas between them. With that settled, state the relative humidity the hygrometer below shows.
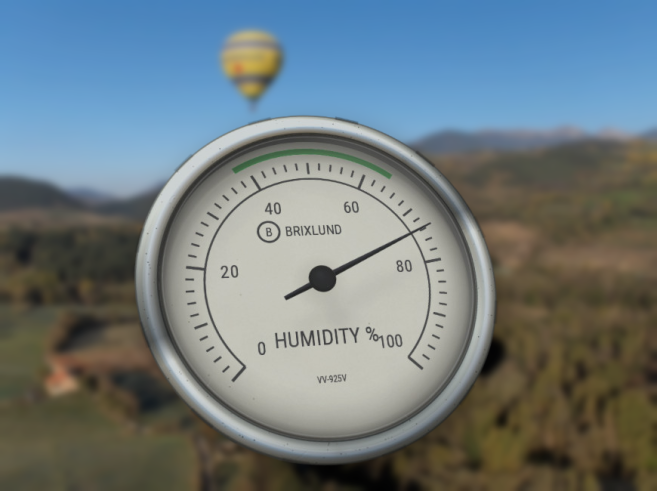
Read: 74 (%)
